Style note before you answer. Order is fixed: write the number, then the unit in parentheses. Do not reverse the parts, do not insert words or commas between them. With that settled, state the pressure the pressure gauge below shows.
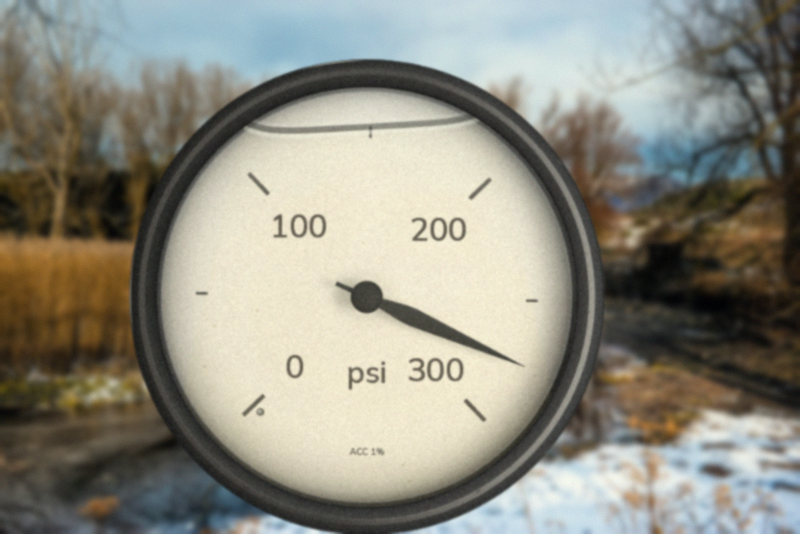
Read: 275 (psi)
